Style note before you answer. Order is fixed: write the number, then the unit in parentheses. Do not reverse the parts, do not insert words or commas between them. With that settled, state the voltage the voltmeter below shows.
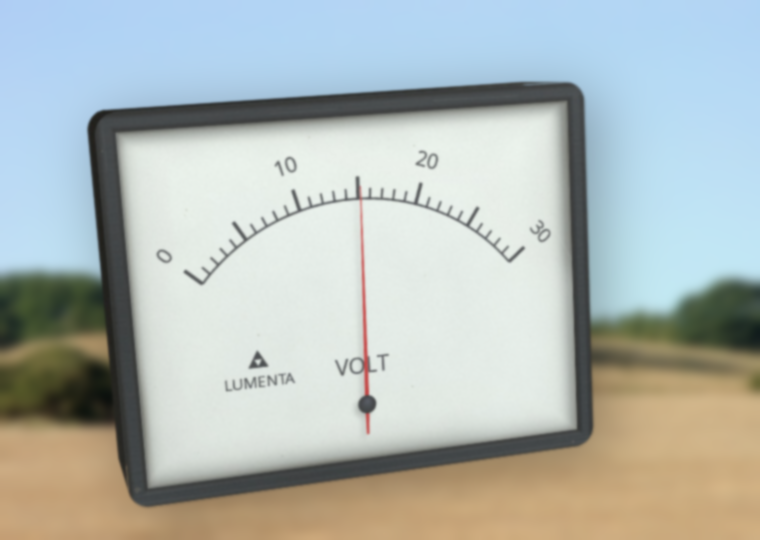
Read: 15 (V)
